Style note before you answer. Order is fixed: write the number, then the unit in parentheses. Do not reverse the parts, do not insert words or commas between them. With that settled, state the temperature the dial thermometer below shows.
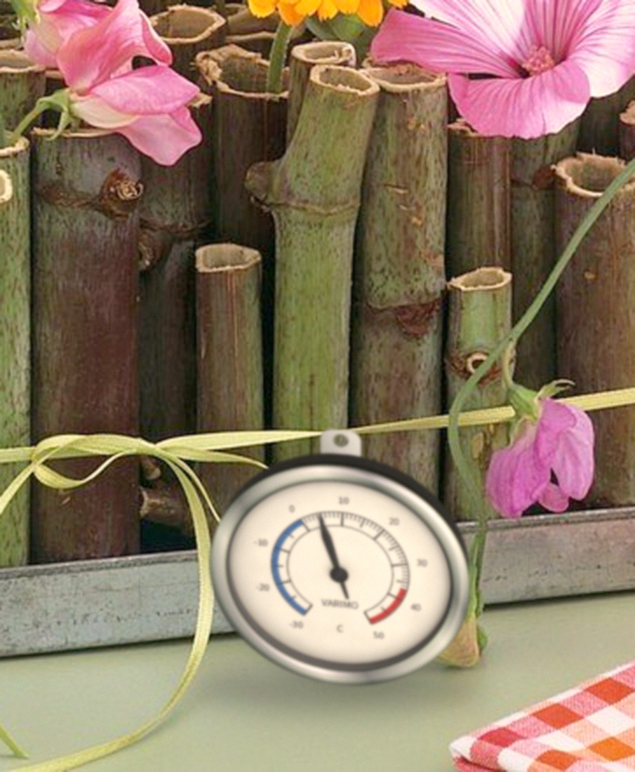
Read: 5 (°C)
